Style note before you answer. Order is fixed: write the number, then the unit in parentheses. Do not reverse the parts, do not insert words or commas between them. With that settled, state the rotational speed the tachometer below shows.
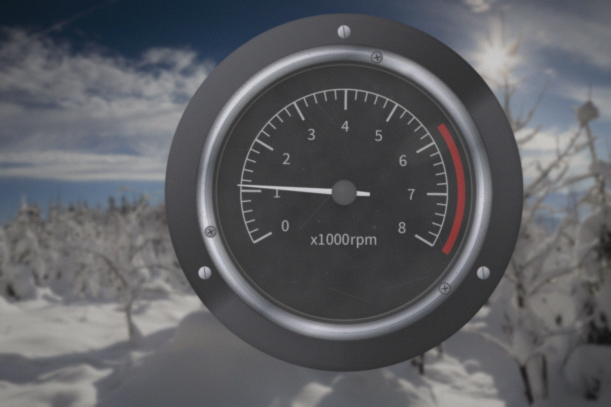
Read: 1100 (rpm)
